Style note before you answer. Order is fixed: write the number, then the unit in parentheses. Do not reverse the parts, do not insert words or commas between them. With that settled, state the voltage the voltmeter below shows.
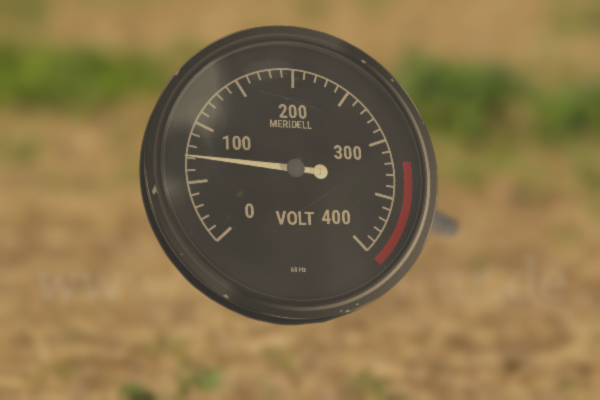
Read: 70 (V)
